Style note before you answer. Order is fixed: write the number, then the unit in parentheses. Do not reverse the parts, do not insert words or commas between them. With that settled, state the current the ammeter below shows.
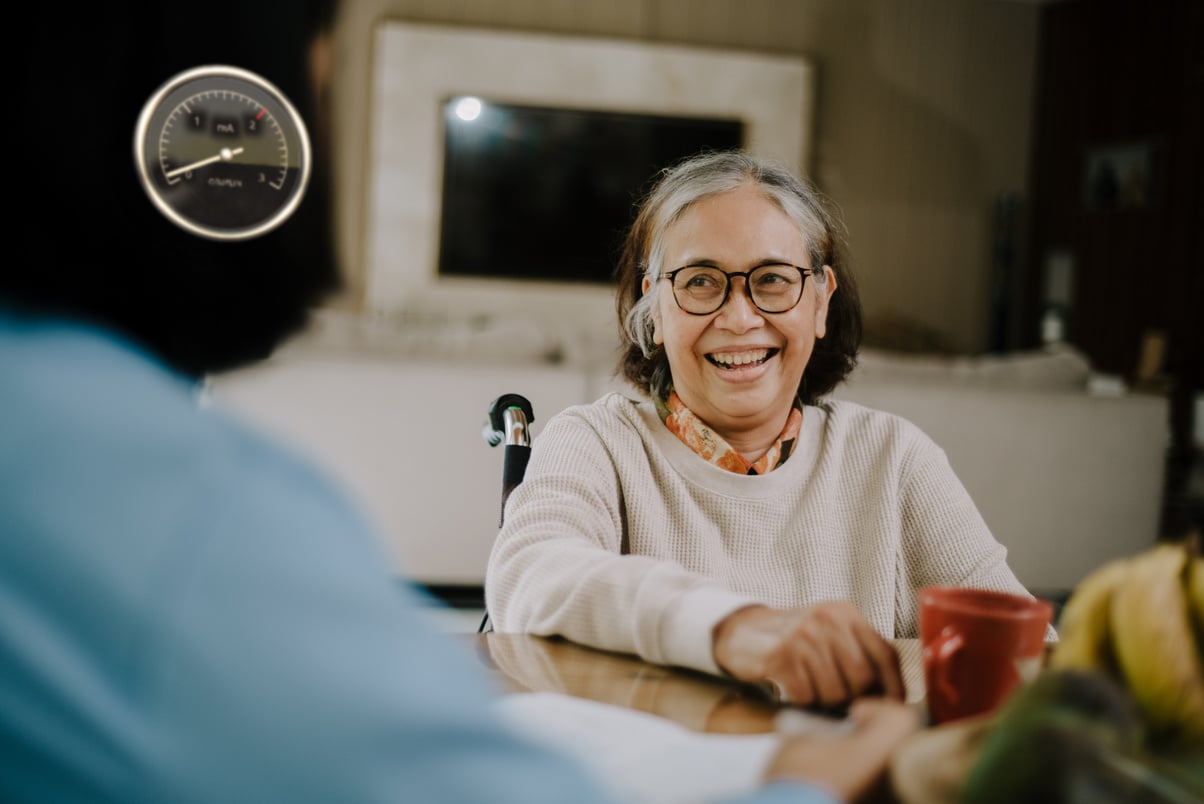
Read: 0.1 (mA)
